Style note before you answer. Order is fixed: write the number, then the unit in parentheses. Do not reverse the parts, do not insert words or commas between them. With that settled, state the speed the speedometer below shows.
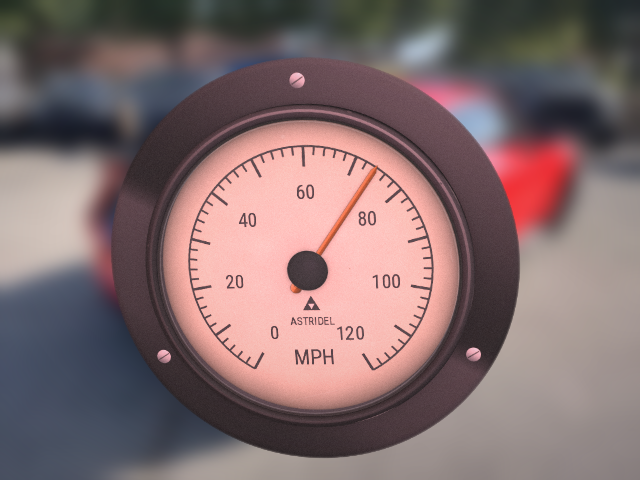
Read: 74 (mph)
